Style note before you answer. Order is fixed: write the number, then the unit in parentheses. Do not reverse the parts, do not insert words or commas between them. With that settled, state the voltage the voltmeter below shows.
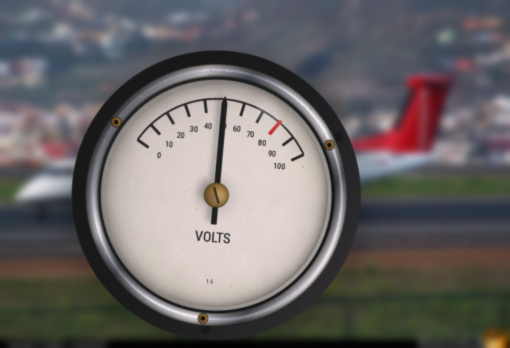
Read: 50 (V)
